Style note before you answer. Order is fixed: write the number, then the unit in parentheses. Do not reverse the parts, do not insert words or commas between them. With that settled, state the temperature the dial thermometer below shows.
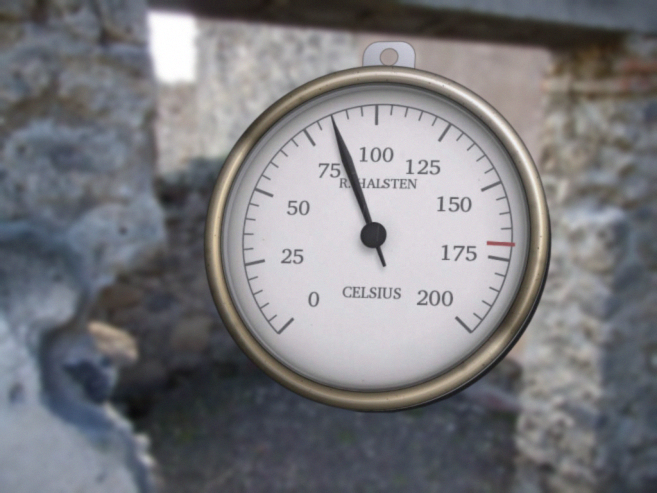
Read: 85 (°C)
